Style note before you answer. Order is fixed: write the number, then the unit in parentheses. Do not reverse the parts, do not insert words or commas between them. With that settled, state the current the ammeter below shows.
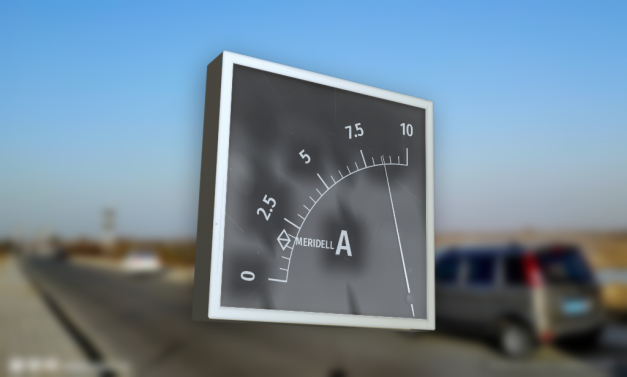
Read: 8.5 (A)
